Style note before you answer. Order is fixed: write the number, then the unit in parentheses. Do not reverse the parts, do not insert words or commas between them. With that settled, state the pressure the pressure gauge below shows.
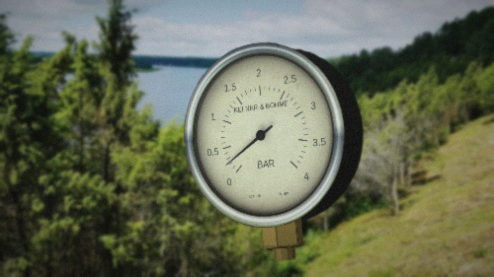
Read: 0.2 (bar)
